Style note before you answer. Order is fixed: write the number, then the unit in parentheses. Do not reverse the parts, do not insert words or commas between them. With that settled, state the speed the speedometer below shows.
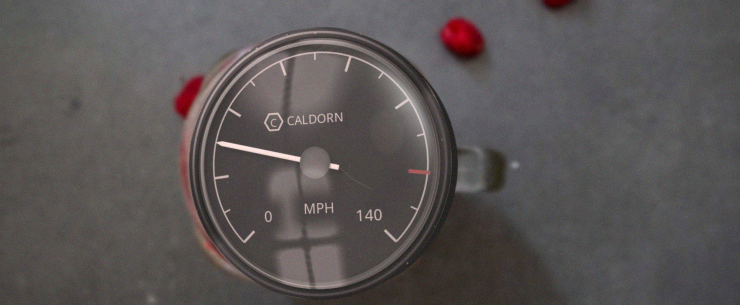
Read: 30 (mph)
